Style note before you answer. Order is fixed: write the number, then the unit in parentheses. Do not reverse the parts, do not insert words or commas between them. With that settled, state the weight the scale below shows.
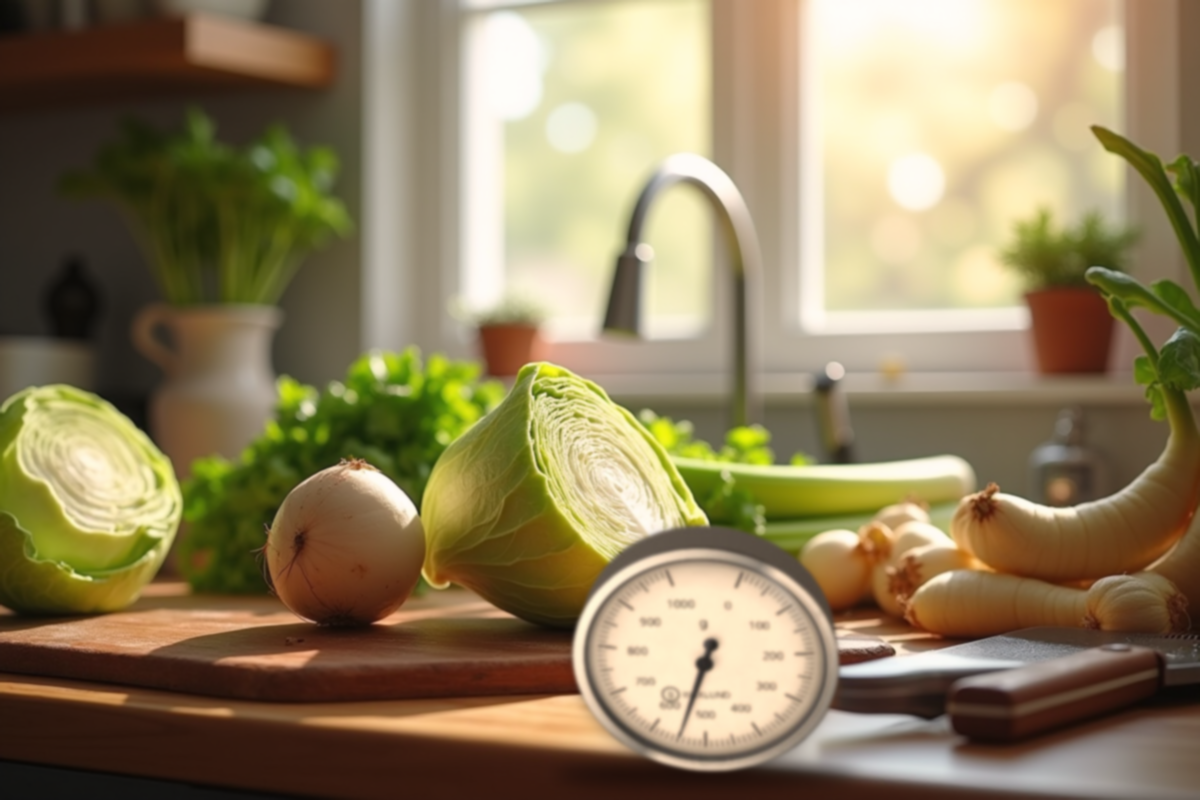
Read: 550 (g)
